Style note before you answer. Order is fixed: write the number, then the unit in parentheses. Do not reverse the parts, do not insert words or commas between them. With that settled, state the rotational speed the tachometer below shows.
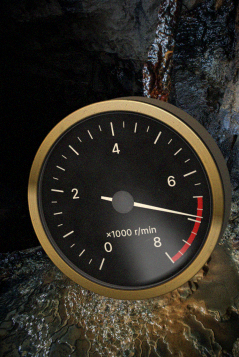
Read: 6875 (rpm)
